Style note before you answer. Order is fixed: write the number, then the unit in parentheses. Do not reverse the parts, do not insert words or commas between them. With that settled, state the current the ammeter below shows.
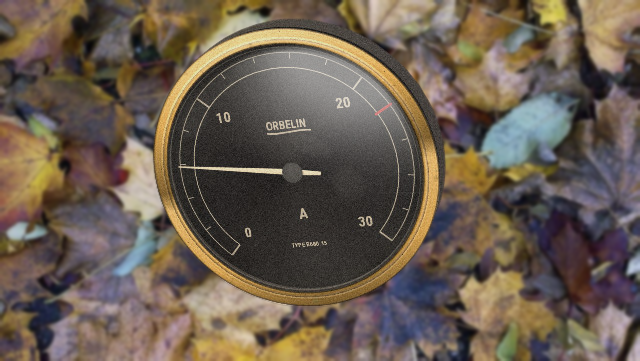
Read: 6 (A)
